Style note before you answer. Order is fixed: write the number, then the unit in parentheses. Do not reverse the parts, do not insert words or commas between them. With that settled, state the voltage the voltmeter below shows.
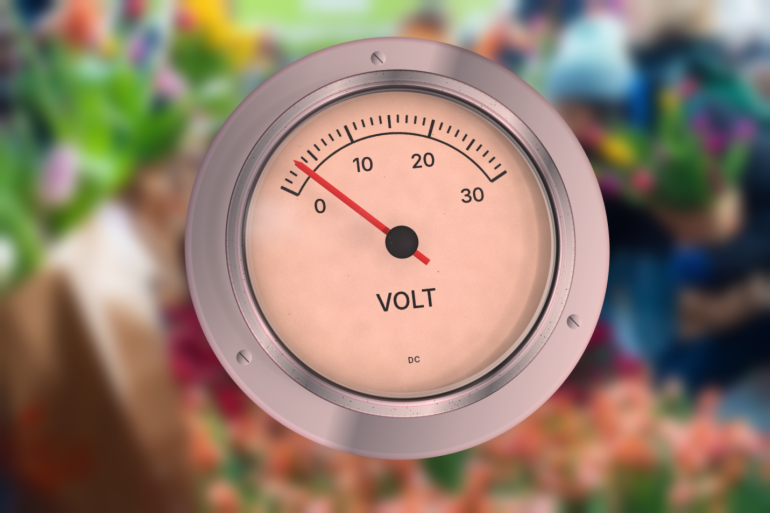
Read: 3 (V)
